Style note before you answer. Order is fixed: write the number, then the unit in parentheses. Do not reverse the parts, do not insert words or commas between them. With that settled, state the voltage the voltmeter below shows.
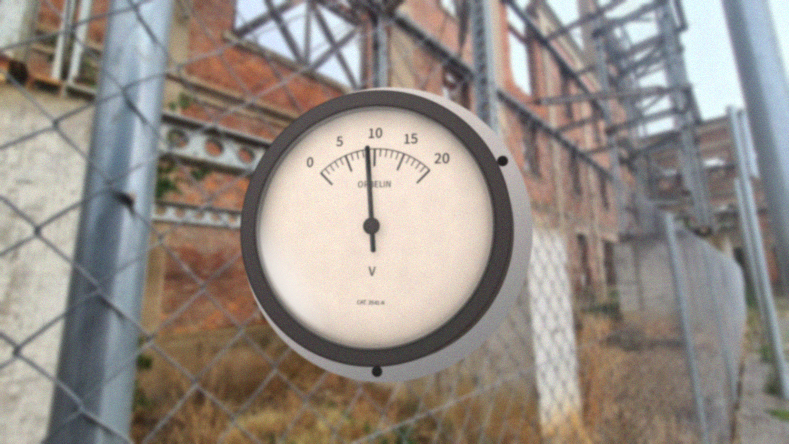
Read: 9 (V)
